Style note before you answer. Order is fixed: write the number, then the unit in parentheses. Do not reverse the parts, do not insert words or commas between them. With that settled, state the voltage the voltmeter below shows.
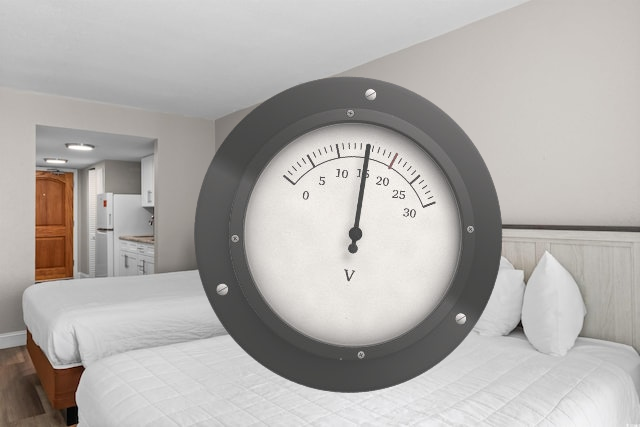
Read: 15 (V)
